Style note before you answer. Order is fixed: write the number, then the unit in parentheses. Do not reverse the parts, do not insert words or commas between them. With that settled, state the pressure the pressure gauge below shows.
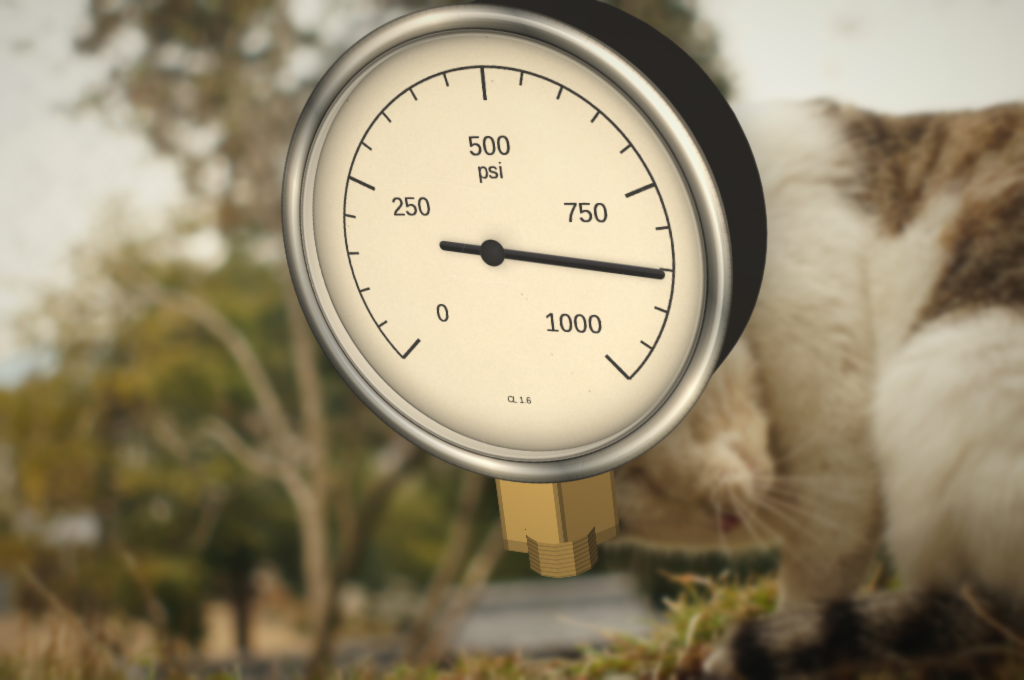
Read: 850 (psi)
